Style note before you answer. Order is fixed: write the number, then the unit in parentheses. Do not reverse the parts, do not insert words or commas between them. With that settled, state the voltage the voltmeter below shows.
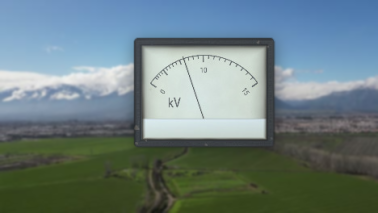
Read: 8 (kV)
